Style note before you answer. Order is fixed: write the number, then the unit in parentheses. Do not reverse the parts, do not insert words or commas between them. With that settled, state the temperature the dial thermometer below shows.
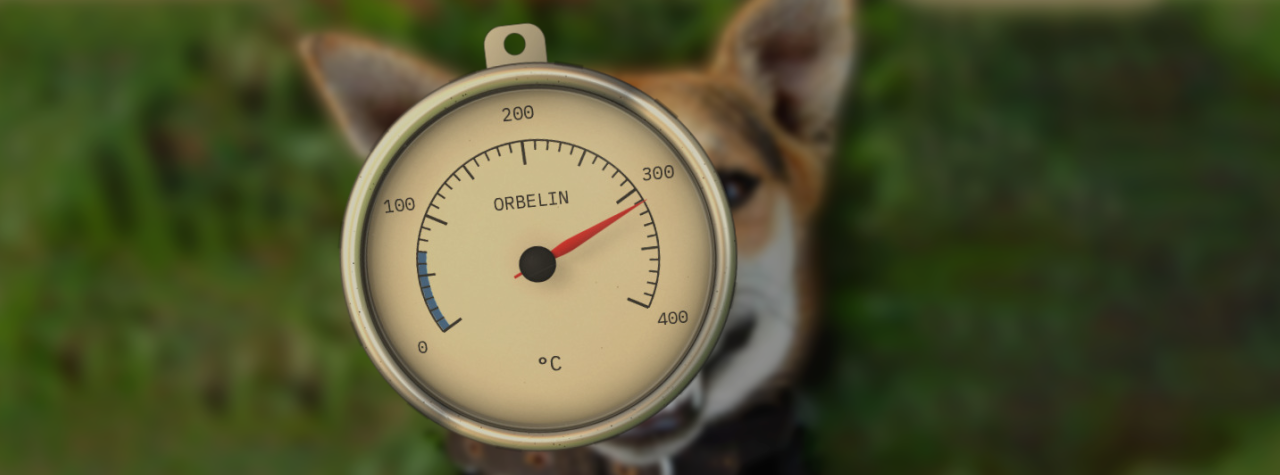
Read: 310 (°C)
